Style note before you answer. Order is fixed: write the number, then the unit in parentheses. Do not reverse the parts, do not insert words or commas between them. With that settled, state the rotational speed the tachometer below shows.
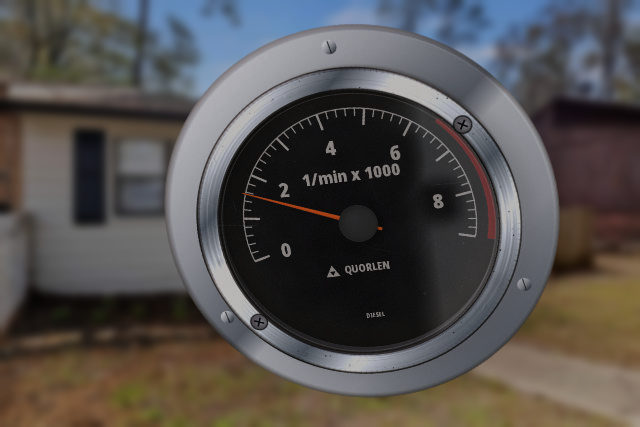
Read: 1600 (rpm)
